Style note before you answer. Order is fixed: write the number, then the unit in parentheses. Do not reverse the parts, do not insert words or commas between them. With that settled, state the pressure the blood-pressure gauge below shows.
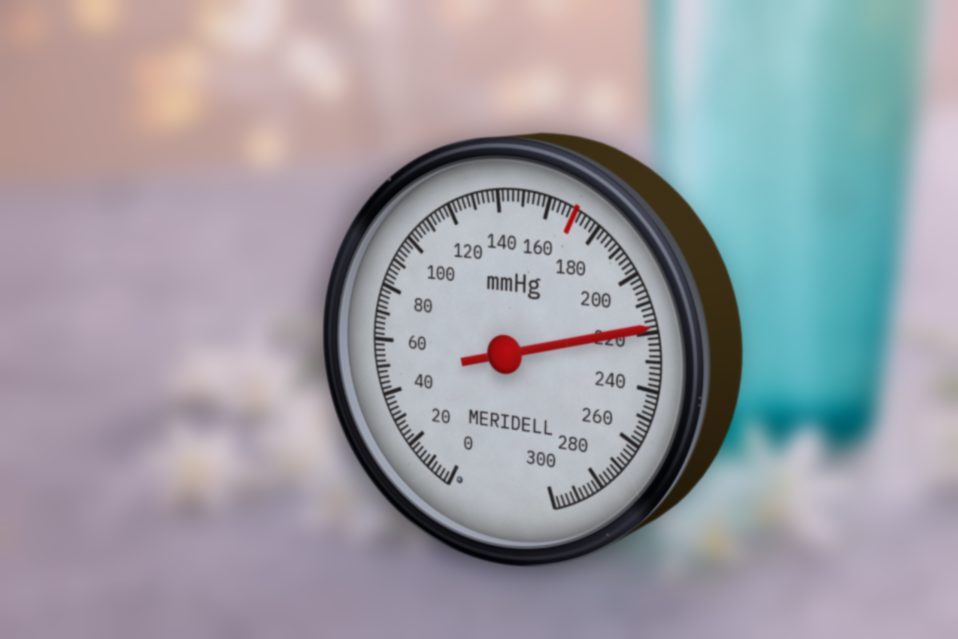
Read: 218 (mmHg)
